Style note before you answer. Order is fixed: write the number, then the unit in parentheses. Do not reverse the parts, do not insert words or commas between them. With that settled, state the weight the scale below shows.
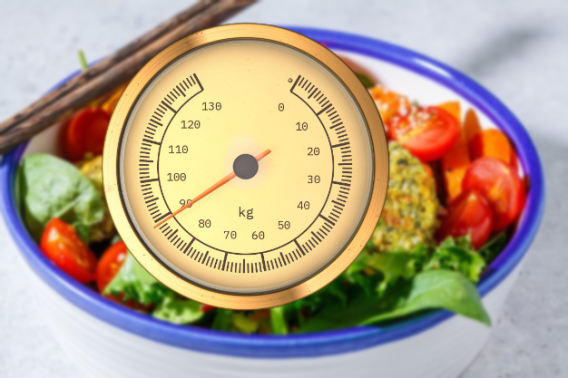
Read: 89 (kg)
